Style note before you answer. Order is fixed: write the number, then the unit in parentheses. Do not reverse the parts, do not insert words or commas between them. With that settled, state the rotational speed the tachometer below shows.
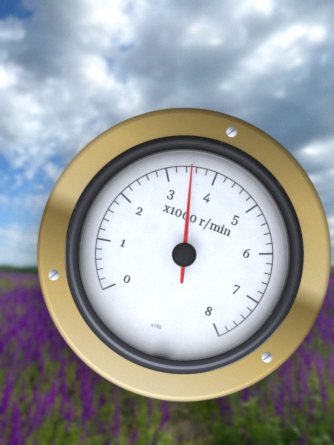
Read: 3500 (rpm)
